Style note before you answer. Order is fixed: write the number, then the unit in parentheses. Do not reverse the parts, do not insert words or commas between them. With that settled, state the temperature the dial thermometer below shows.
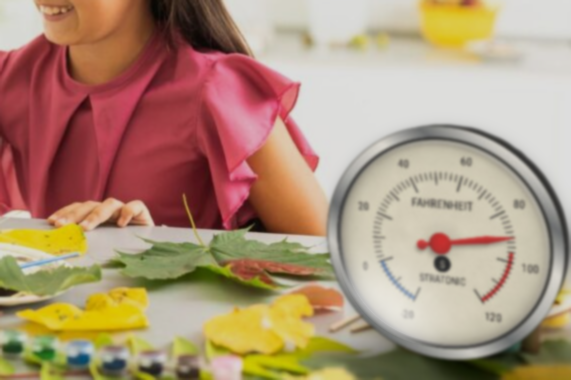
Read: 90 (°F)
